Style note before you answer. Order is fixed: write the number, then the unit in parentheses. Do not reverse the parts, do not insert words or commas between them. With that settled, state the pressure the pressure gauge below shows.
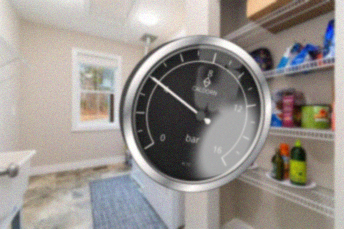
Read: 4 (bar)
